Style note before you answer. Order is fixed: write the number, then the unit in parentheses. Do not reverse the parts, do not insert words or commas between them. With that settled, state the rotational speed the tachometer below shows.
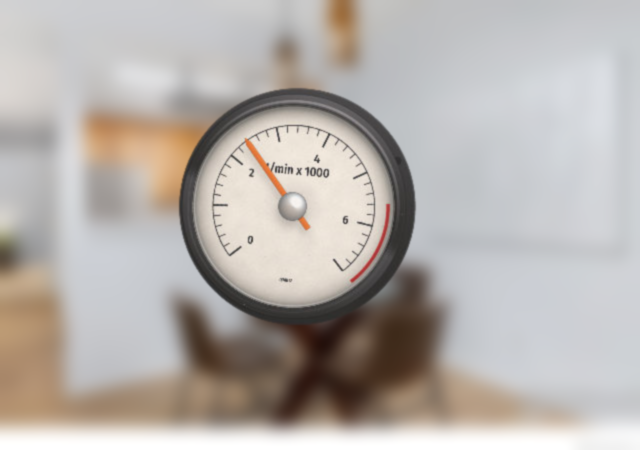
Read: 2400 (rpm)
